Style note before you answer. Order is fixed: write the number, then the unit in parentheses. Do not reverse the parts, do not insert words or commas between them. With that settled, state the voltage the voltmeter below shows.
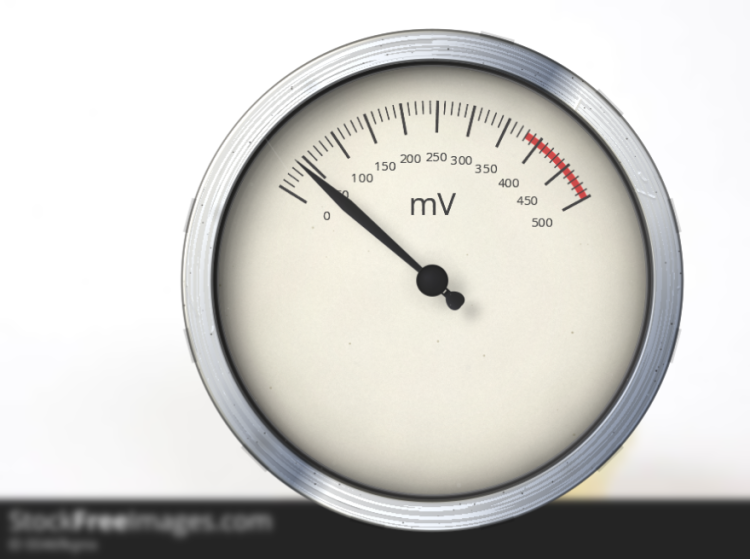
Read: 40 (mV)
